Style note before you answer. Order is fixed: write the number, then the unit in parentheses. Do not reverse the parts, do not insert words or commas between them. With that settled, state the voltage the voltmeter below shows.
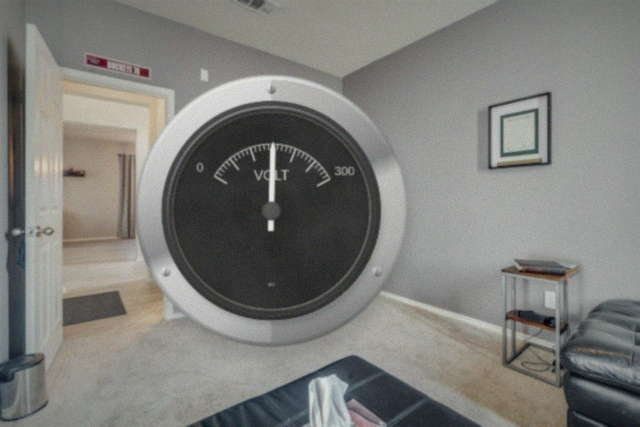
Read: 150 (V)
